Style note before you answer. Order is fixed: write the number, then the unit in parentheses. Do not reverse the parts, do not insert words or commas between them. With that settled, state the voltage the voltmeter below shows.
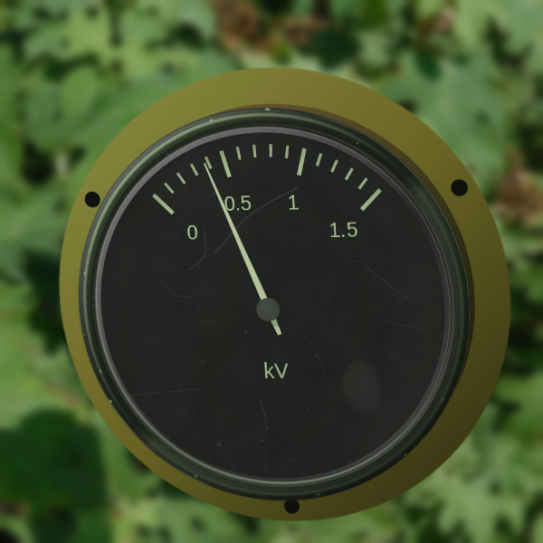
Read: 0.4 (kV)
